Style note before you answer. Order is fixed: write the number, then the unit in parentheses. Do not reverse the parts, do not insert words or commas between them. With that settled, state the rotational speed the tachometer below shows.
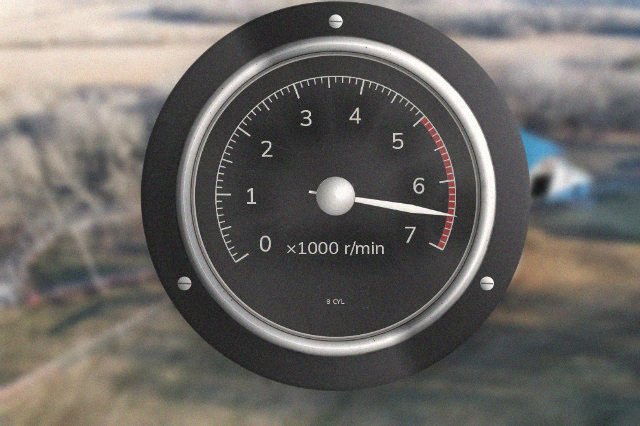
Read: 6500 (rpm)
